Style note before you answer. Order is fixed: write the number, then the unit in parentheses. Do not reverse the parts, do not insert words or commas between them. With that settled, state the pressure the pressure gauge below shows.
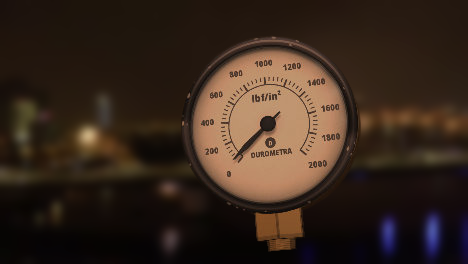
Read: 40 (psi)
